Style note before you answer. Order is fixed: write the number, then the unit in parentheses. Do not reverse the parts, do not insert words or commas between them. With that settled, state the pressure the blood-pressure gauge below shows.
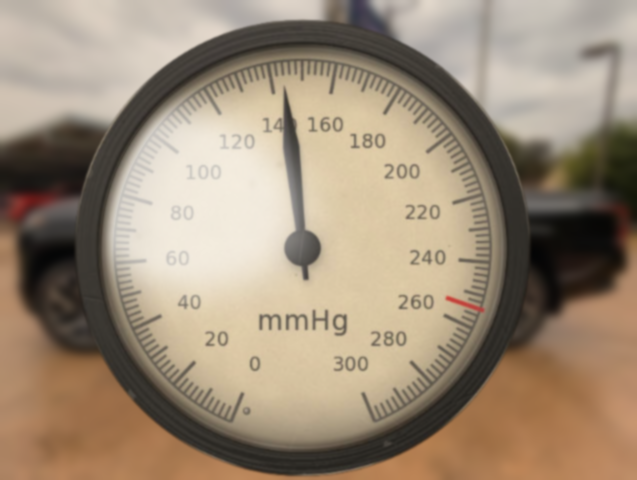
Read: 144 (mmHg)
